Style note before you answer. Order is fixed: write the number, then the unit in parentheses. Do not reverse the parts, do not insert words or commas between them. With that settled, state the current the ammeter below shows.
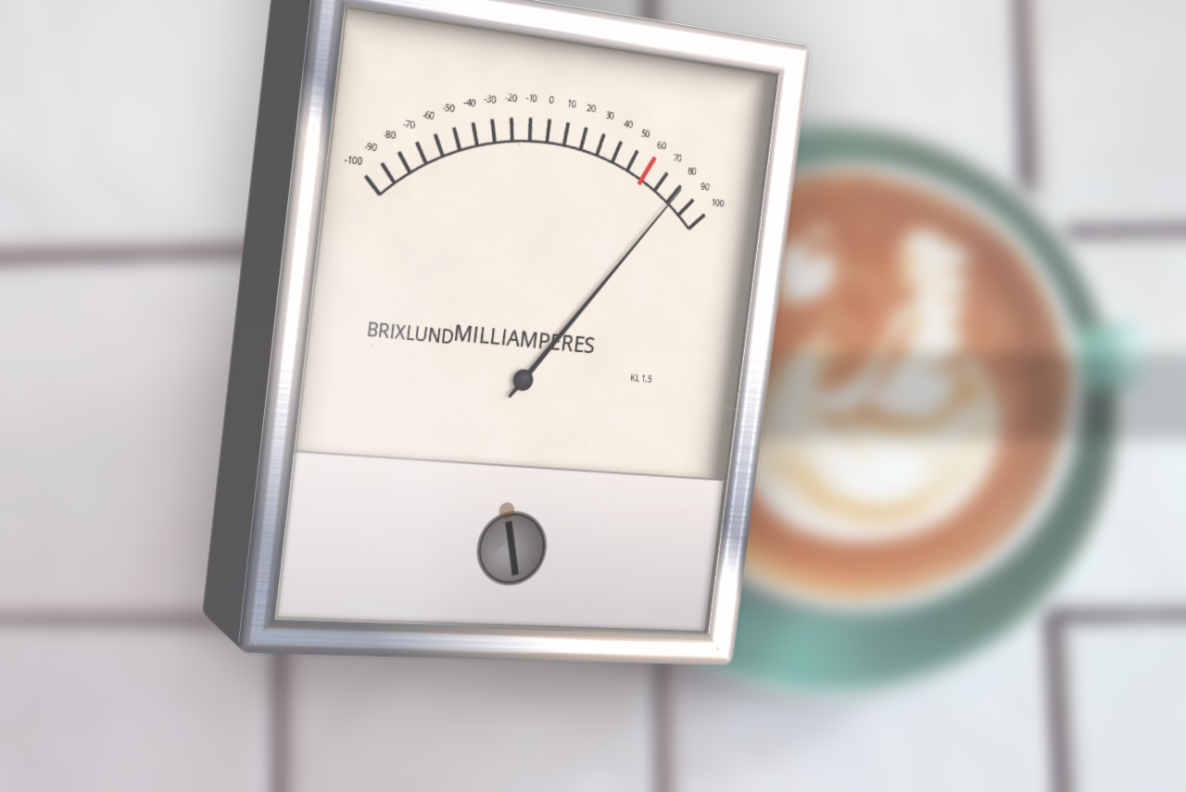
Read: 80 (mA)
